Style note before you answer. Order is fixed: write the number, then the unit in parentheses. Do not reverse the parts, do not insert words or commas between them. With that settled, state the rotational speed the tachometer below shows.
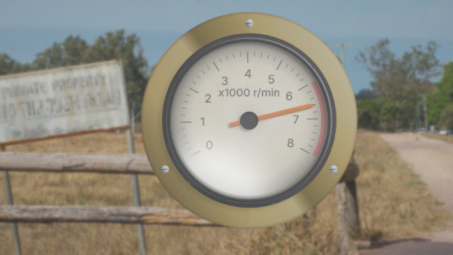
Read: 6600 (rpm)
